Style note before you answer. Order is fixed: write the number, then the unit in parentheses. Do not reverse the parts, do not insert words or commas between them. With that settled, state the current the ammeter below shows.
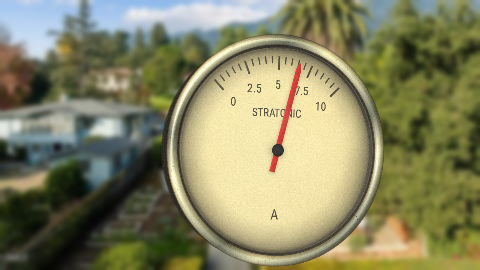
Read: 6.5 (A)
